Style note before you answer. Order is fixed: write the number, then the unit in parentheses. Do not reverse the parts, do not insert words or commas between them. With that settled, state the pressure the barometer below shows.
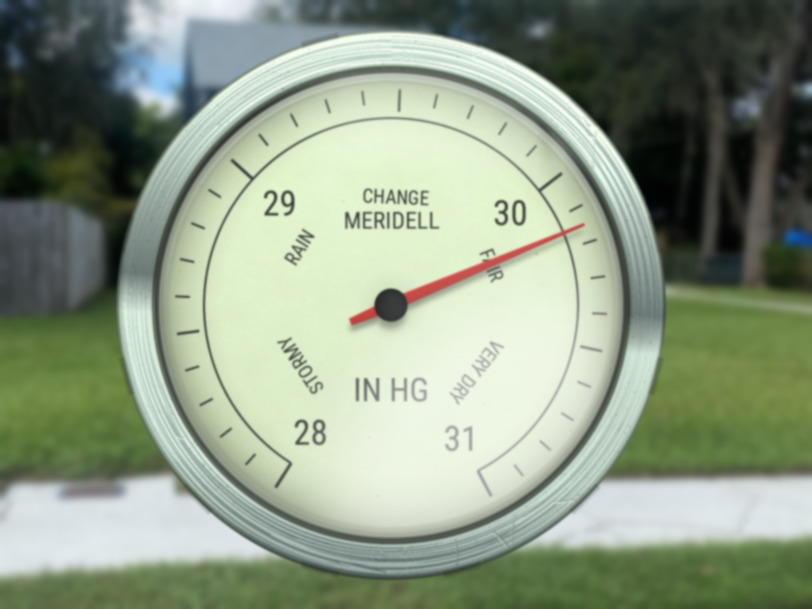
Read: 30.15 (inHg)
